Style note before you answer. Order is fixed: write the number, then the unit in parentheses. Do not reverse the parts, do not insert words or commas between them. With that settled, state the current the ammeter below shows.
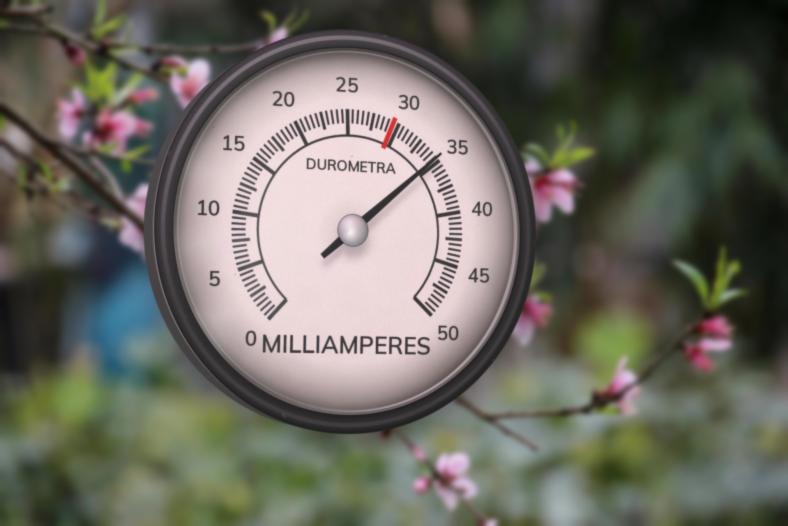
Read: 34.5 (mA)
